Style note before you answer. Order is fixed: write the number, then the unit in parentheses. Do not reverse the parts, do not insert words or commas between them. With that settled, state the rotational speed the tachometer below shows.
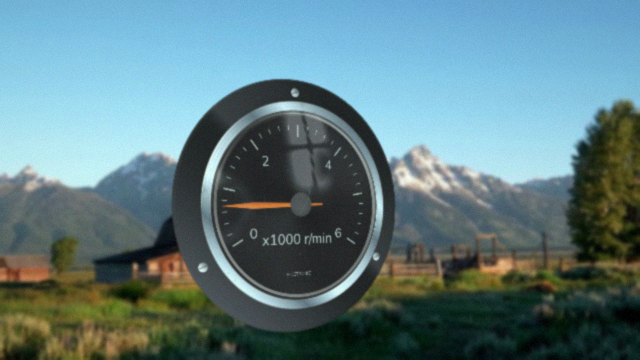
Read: 700 (rpm)
